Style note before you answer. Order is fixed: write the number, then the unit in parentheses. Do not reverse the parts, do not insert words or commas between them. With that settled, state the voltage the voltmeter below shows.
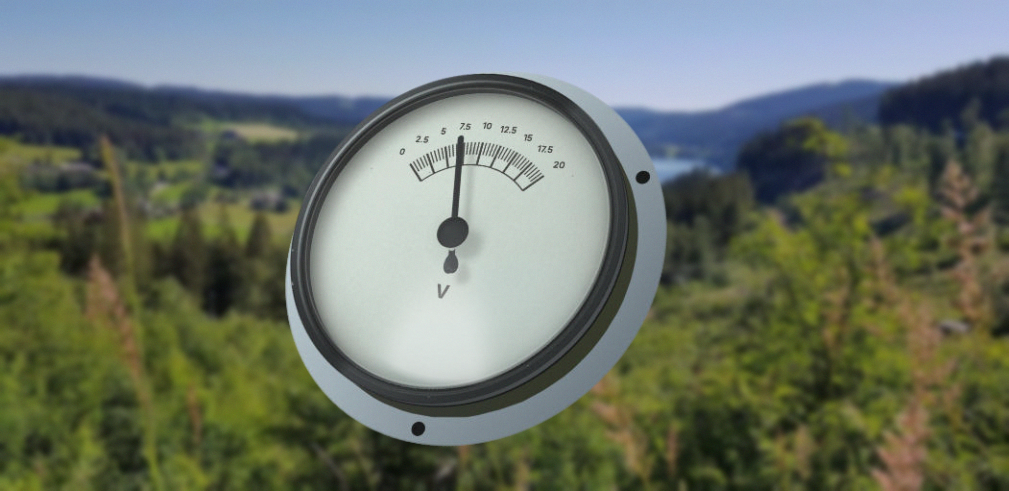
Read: 7.5 (V)
